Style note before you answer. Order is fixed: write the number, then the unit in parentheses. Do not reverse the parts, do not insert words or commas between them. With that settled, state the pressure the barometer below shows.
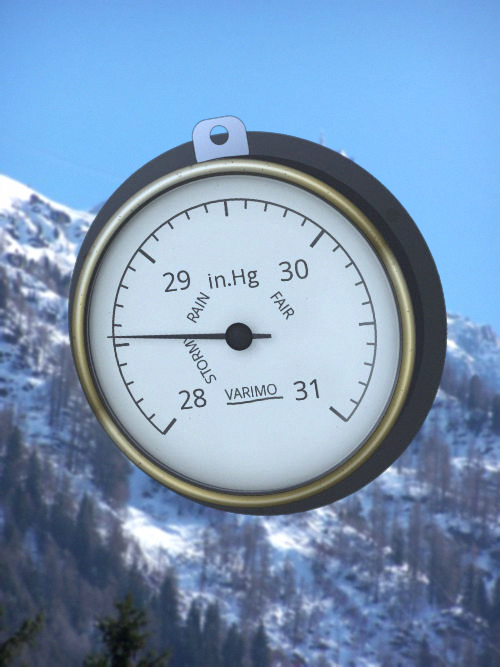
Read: 28.55 (inHg)
